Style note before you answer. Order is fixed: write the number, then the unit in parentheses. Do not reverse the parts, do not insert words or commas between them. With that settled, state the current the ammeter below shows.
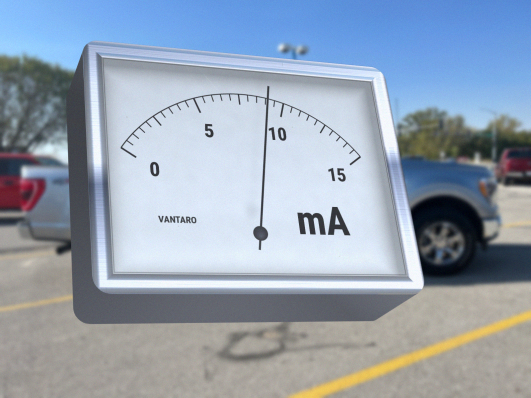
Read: 9 (mA)
